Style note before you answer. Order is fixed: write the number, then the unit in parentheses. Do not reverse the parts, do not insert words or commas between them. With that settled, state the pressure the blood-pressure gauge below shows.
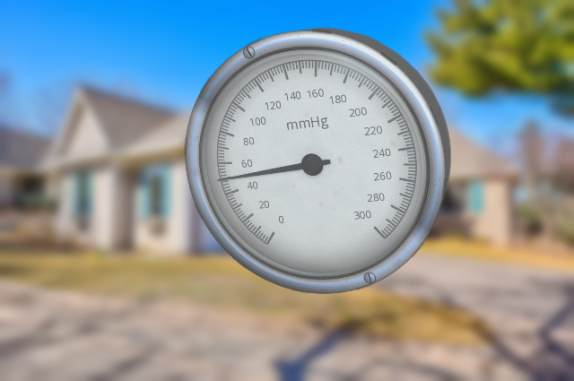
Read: 50 (mmHg)
